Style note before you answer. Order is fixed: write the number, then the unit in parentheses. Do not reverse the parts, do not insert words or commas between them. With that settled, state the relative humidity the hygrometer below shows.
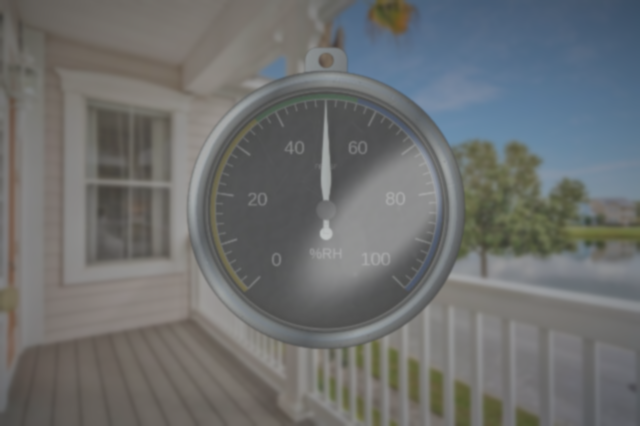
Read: 50 (%)
